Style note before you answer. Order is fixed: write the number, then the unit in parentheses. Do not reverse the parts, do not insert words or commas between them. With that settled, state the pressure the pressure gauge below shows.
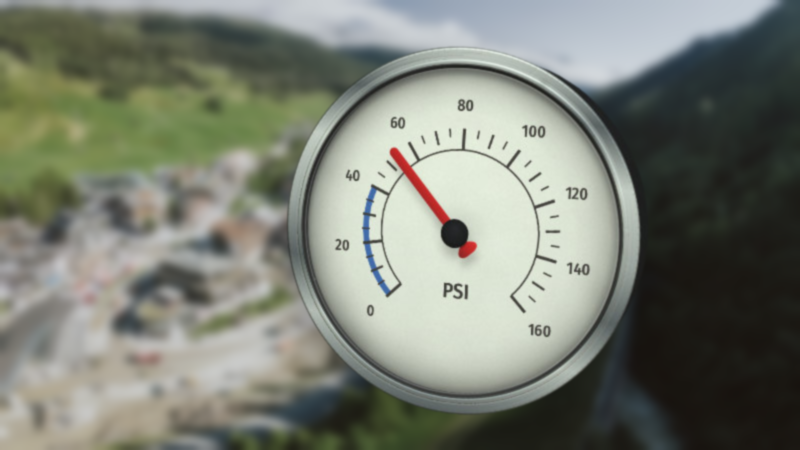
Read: 55 (psi)
